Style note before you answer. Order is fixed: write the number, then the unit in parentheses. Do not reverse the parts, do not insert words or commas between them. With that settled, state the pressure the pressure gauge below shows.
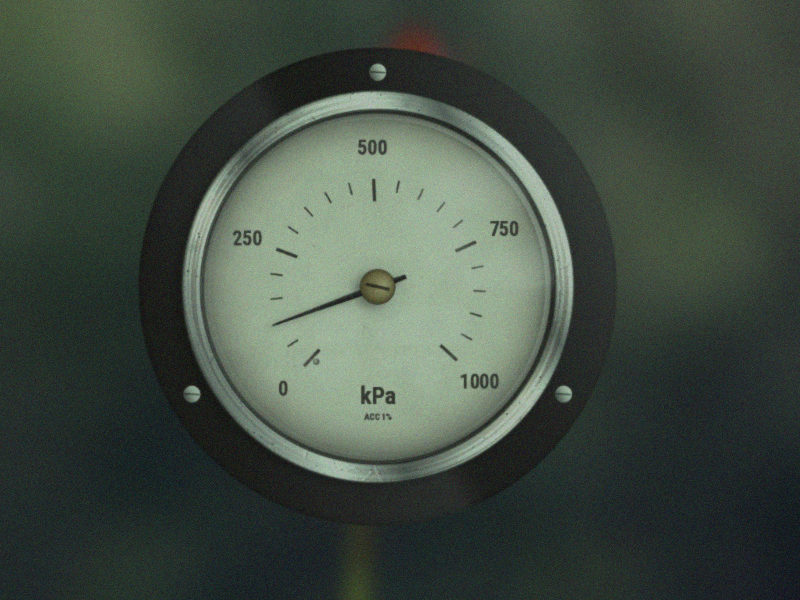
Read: 100 (kPa)
